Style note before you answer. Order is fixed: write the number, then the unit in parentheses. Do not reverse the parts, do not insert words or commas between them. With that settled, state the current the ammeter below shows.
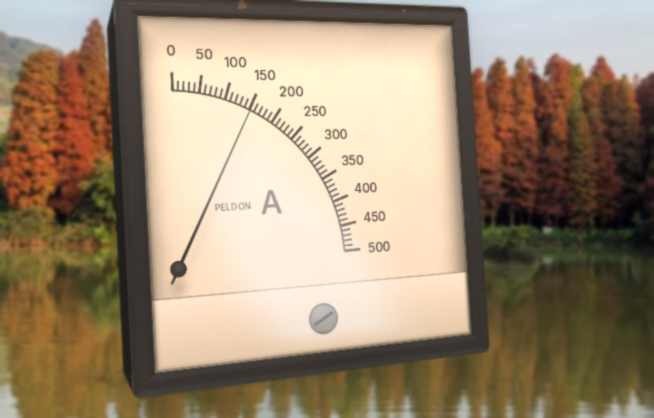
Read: 150 (A)
